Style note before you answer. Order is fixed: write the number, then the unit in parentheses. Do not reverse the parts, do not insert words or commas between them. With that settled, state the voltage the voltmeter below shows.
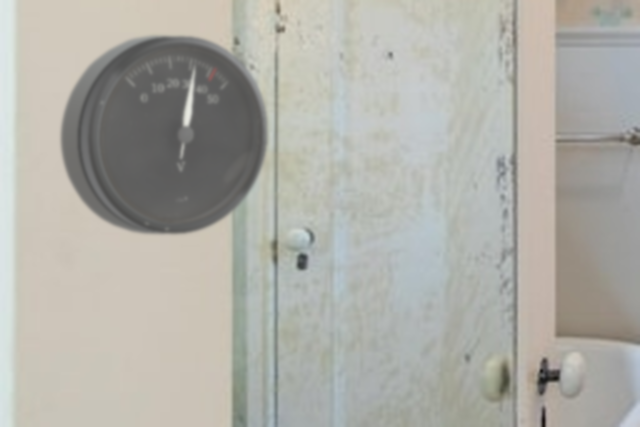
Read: 30 (V)
